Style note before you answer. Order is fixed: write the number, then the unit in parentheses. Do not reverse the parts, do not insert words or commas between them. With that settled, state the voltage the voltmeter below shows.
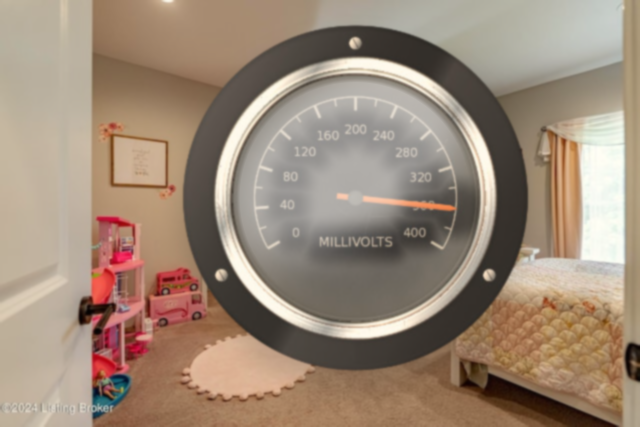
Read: 360 (mV)
